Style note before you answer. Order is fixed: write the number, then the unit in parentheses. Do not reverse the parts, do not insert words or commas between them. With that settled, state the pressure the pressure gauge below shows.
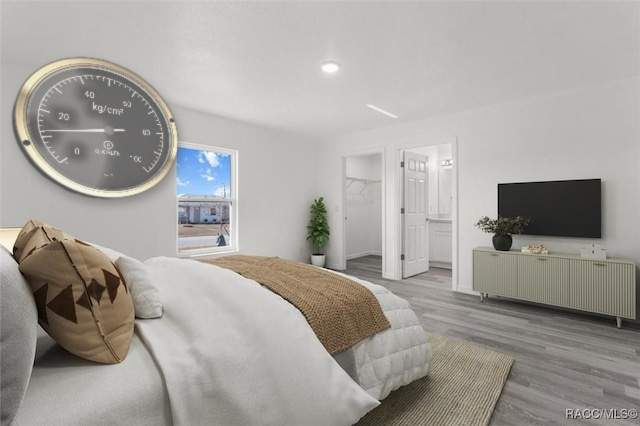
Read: 12 (kg/cm²)
